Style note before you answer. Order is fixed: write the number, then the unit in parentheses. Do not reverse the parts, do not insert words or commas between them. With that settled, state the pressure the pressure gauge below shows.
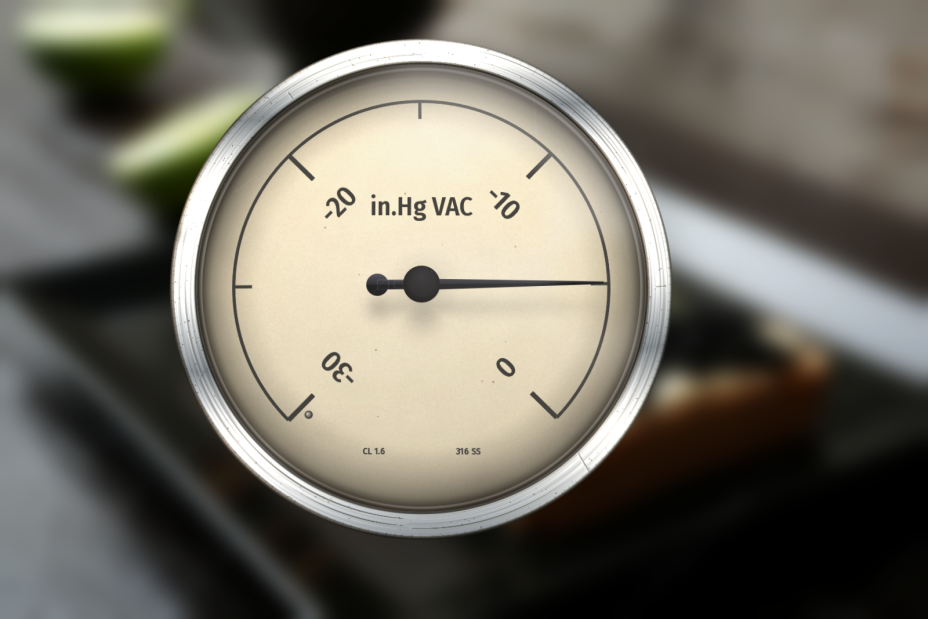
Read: -5 (inHg)
